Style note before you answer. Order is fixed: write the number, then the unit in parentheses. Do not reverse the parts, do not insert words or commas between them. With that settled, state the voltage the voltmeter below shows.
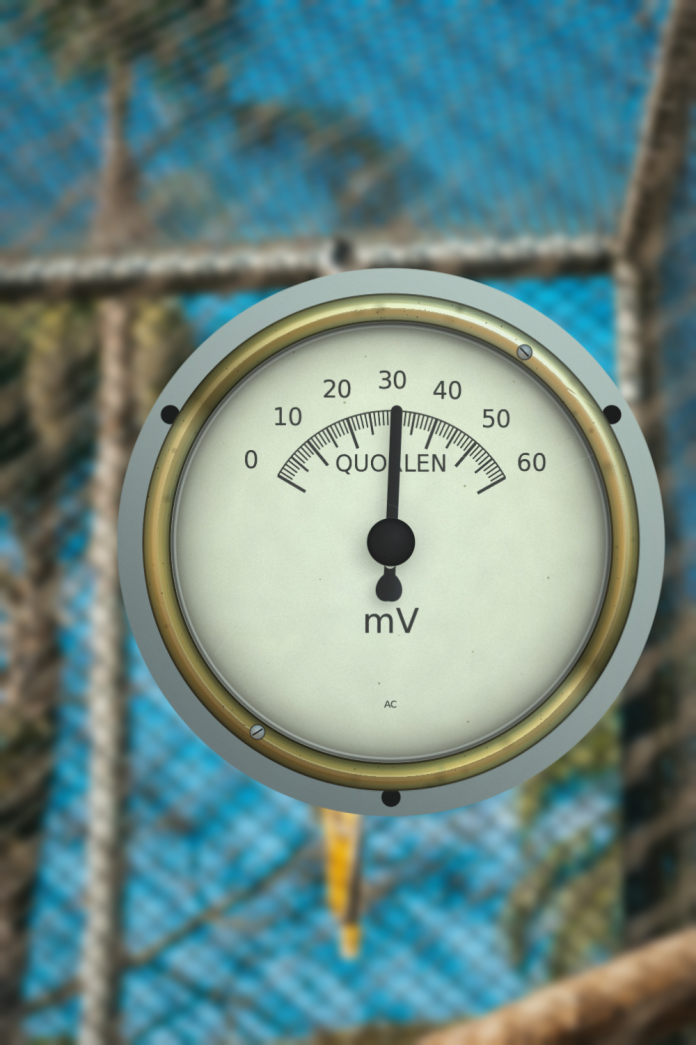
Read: 31 (mV)
